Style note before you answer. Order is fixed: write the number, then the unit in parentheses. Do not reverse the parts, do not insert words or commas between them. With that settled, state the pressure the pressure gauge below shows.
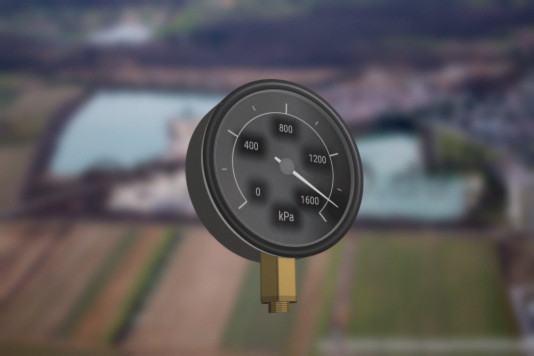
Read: 1500 (kPa)
